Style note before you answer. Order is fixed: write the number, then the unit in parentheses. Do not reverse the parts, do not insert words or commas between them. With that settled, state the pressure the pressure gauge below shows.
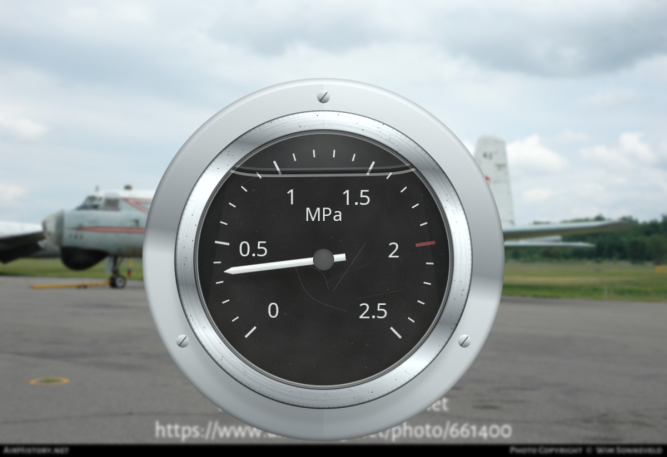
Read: 0.35 (MPa)
